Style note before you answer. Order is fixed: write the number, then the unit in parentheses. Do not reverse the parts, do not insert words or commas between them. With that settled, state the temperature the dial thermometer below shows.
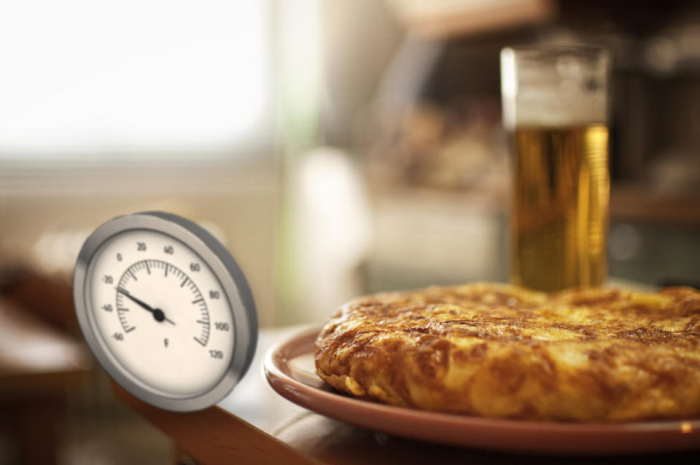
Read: -20 (°F)
